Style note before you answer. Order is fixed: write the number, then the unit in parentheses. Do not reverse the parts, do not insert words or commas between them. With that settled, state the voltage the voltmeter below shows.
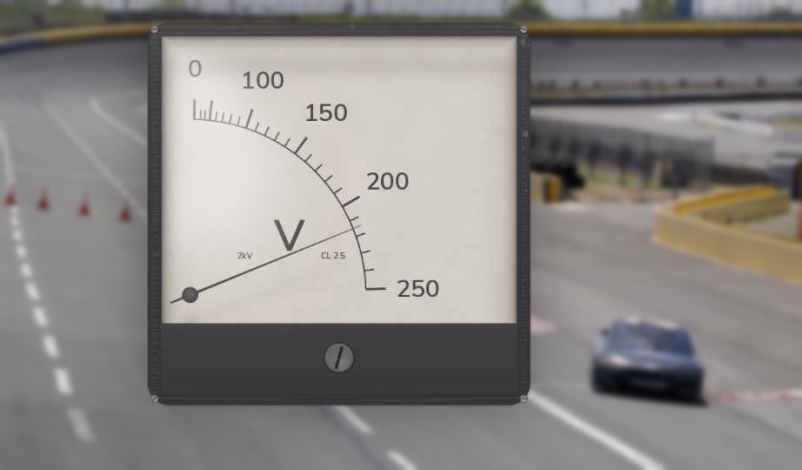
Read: 215 (V)
